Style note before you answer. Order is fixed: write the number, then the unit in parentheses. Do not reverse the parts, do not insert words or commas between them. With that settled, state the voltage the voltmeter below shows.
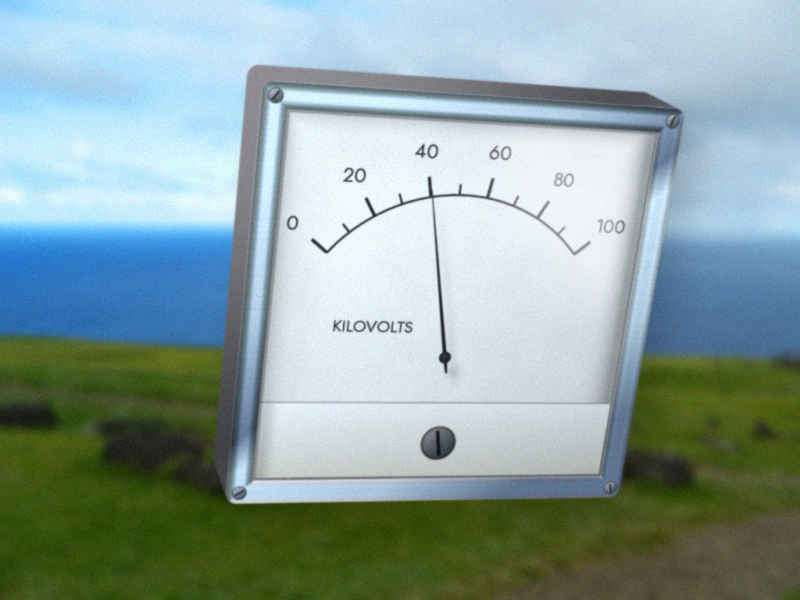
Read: 40 (kV)
